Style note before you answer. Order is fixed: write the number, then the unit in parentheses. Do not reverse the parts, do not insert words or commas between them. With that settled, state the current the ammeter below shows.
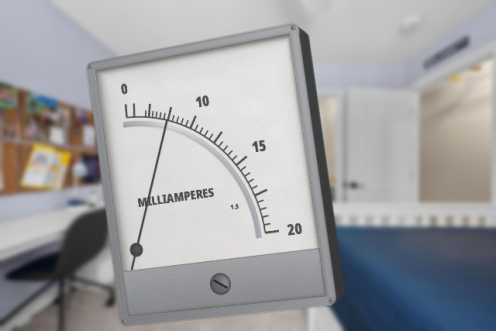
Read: 7.5 (mA)
